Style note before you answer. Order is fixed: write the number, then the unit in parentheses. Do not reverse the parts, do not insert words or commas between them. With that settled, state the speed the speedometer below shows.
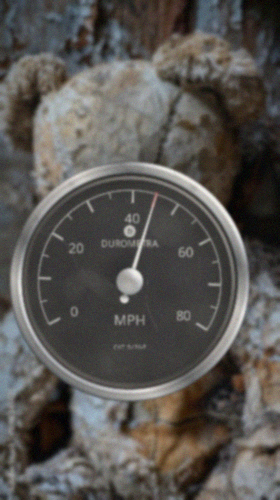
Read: 45 (mph)
